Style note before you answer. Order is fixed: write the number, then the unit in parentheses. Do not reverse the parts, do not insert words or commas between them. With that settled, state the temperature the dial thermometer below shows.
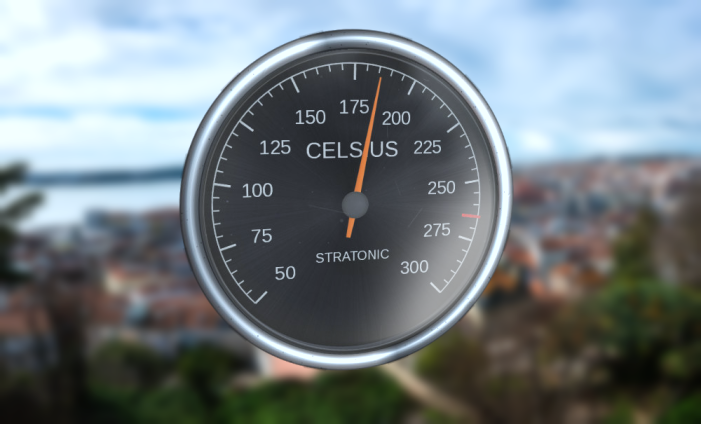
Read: 185 (°C)
